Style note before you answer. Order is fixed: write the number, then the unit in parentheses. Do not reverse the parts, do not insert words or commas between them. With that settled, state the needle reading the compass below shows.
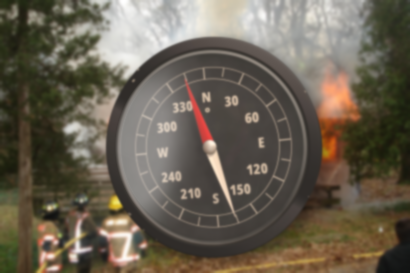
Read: 345 (°)
